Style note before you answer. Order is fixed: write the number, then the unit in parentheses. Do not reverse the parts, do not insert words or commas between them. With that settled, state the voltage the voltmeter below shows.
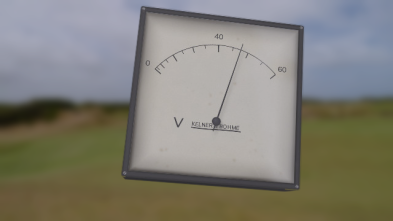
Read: 47.5 (V)
